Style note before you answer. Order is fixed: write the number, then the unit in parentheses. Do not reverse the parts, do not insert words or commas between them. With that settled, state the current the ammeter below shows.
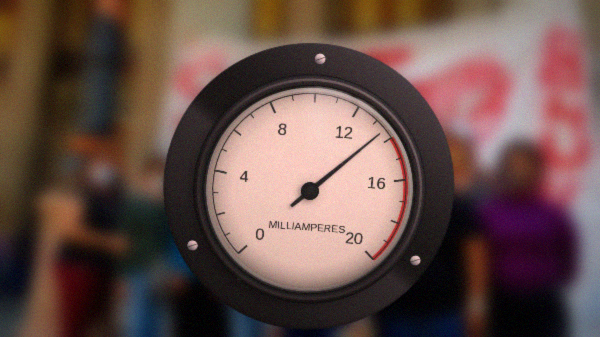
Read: 13.5 (mA)
